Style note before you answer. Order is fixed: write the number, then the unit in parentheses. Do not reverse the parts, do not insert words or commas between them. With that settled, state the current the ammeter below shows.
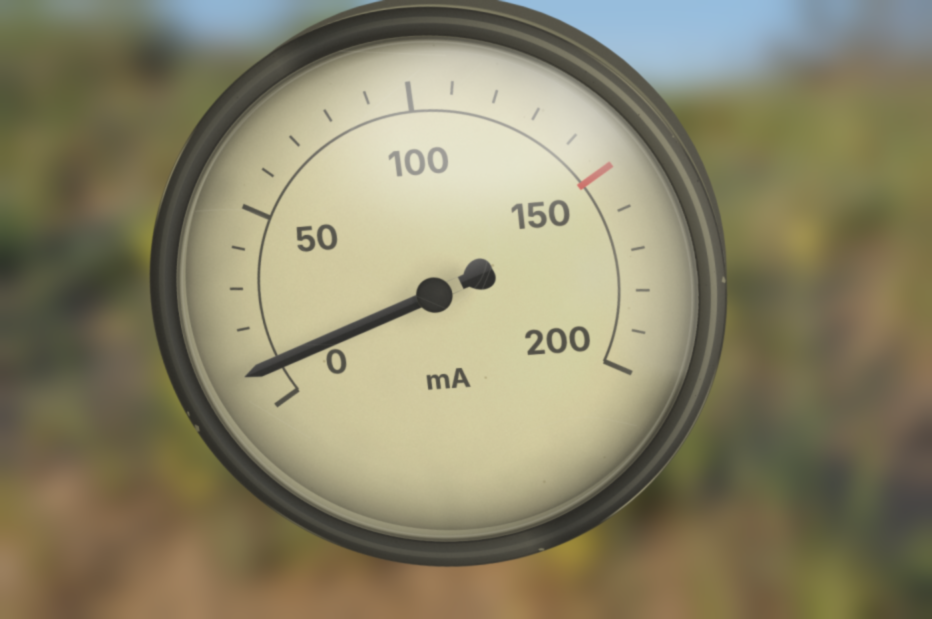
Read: 10 (mA)
